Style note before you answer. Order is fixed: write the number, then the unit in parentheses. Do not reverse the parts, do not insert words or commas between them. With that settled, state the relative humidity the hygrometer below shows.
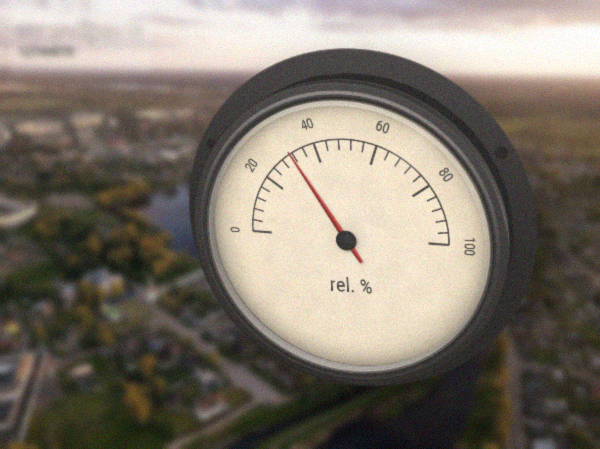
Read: 32 (%)
